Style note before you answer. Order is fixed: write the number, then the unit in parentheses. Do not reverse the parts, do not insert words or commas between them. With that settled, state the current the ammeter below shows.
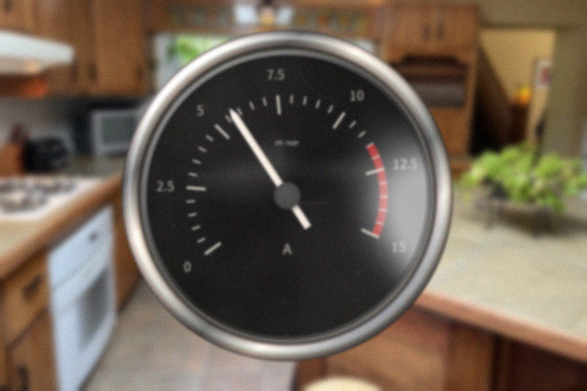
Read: 5.75 (A)
